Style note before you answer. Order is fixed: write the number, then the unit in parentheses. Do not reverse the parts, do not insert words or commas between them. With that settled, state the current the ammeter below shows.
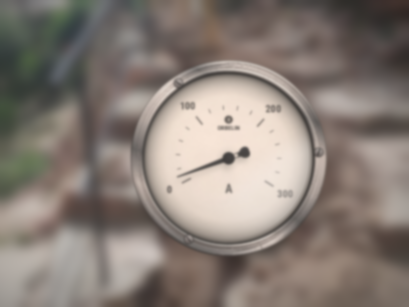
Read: 10 (A)
